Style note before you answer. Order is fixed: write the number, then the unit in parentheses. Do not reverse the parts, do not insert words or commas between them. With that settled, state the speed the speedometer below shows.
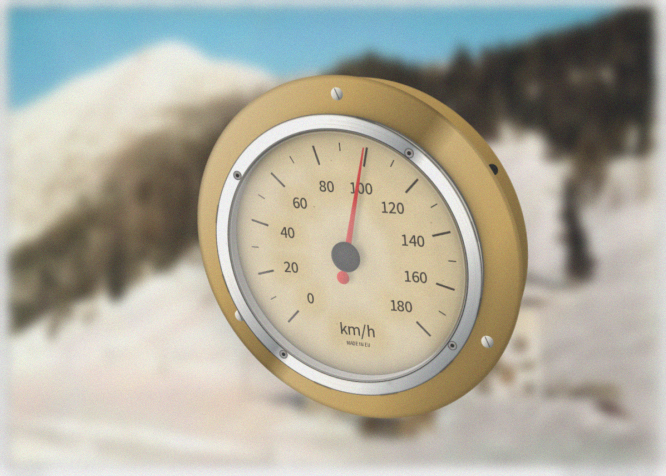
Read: 100 (km/h)
